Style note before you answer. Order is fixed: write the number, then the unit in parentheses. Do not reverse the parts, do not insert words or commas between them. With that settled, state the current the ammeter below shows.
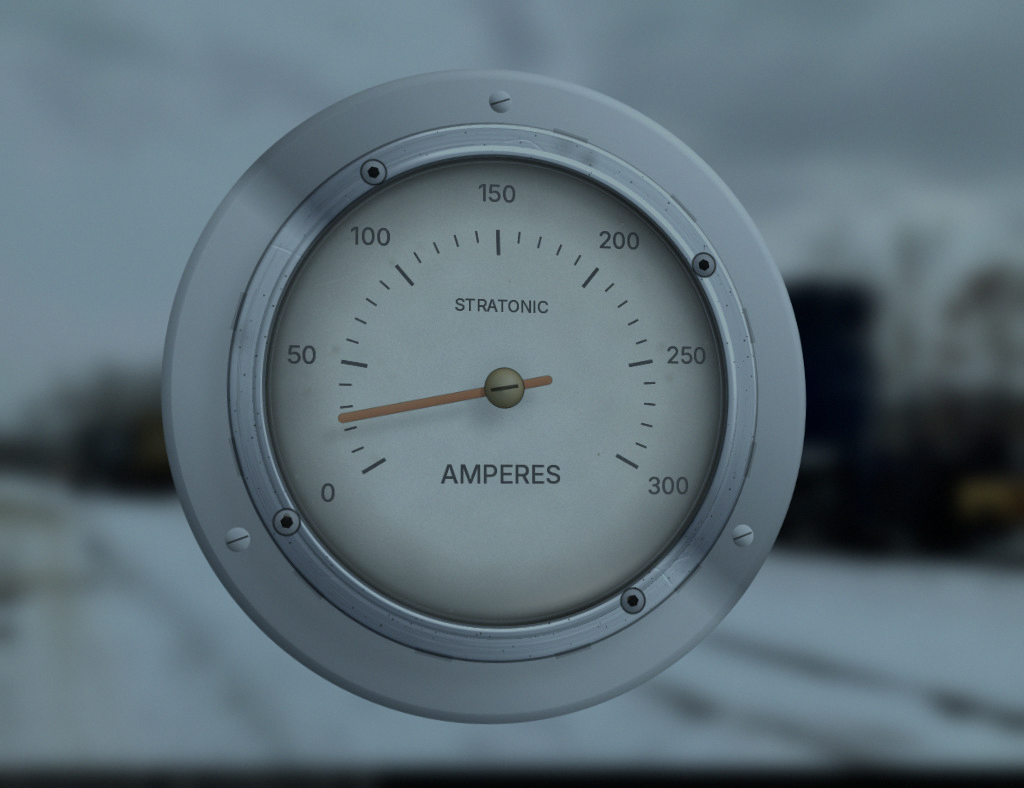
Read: 25 (A)
